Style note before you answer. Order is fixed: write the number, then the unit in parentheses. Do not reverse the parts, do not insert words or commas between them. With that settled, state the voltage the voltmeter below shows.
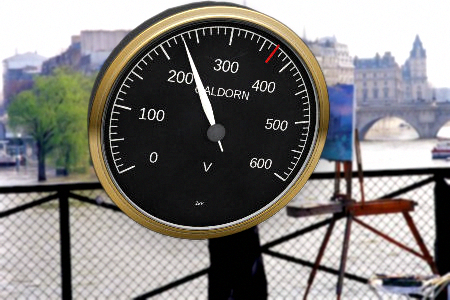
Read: 230 (V)
